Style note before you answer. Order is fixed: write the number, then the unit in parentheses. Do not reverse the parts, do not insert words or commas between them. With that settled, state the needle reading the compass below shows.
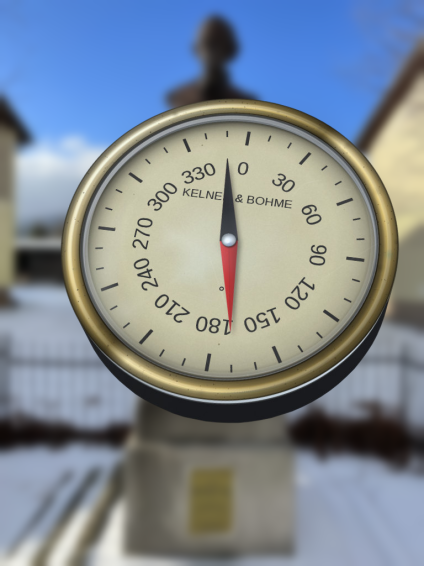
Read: 170 (°)
